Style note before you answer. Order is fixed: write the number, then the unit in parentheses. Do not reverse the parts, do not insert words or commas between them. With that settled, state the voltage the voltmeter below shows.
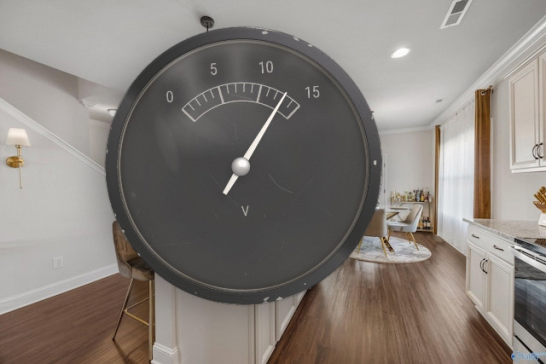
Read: 13 (V)
